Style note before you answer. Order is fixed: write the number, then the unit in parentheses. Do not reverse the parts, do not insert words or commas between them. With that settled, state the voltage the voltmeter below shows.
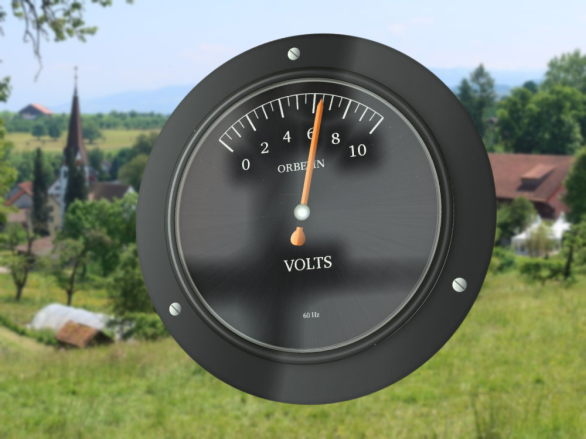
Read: 6.5 (V)
